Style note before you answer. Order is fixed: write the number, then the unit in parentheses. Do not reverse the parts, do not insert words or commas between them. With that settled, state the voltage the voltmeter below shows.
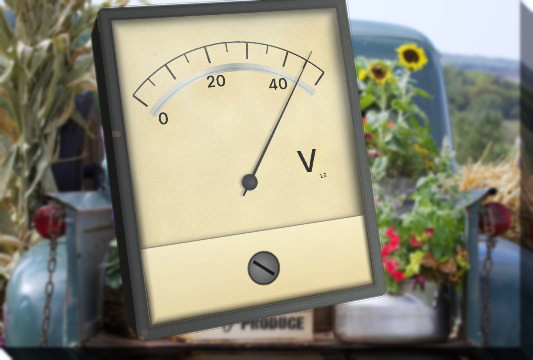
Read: 45 (V)
